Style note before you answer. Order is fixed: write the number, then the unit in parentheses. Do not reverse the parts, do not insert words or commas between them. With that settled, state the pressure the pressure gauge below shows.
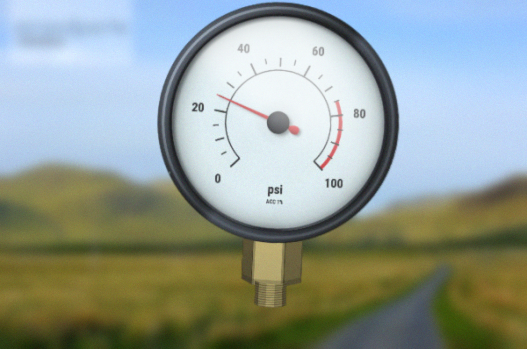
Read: 25 (psi)
